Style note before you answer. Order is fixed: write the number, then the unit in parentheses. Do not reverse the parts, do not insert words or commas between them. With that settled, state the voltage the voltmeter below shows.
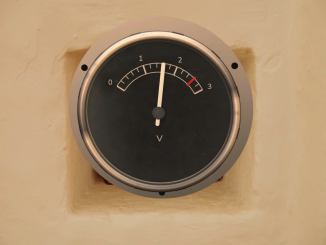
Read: 1.6 (V)
